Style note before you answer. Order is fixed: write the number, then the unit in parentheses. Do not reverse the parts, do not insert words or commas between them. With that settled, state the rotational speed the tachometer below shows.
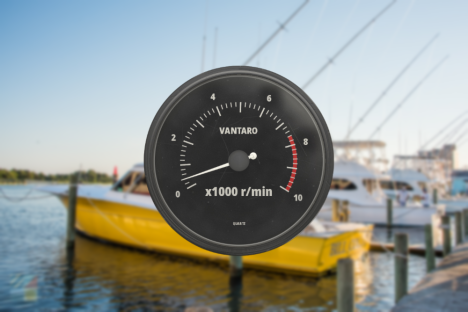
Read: 400 (rpm)
